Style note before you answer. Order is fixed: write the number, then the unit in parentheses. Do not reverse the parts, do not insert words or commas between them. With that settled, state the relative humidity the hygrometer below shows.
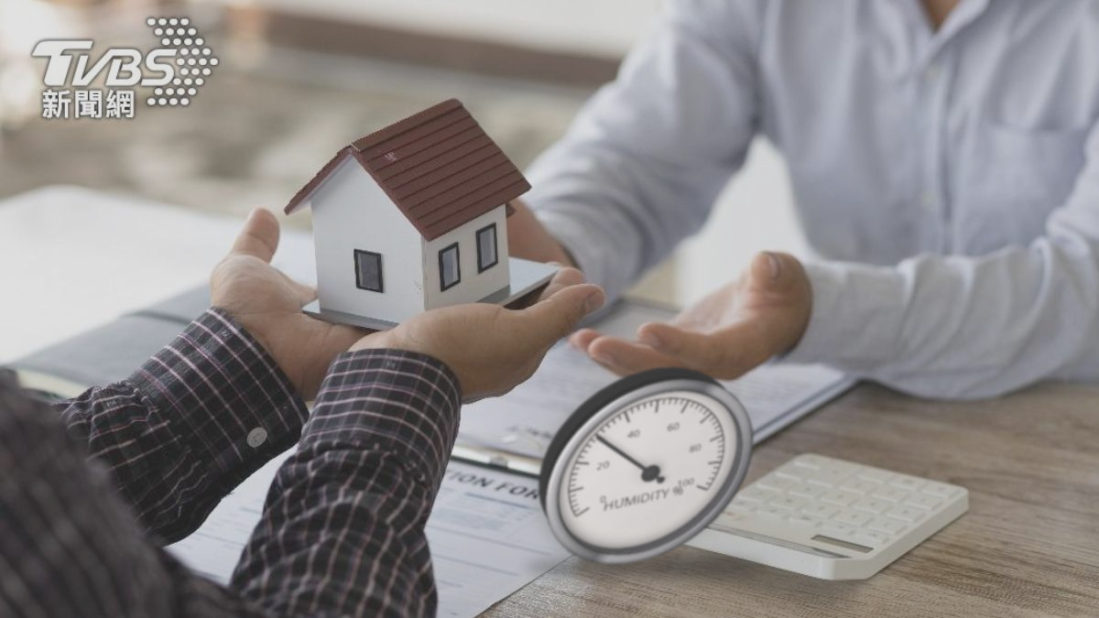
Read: 30 (%)
